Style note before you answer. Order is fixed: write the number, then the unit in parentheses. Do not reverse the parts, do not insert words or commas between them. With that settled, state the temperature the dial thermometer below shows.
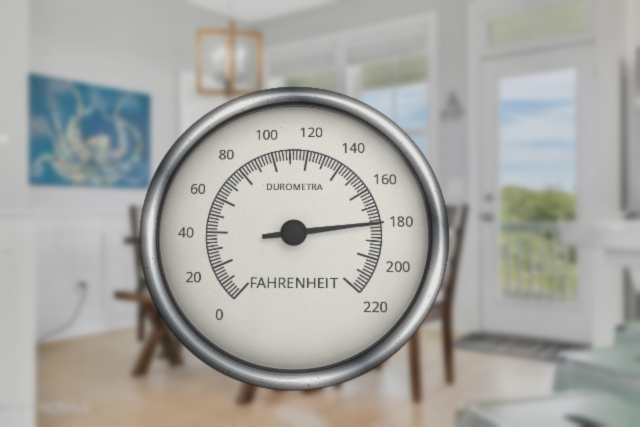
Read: 180 (°F)
